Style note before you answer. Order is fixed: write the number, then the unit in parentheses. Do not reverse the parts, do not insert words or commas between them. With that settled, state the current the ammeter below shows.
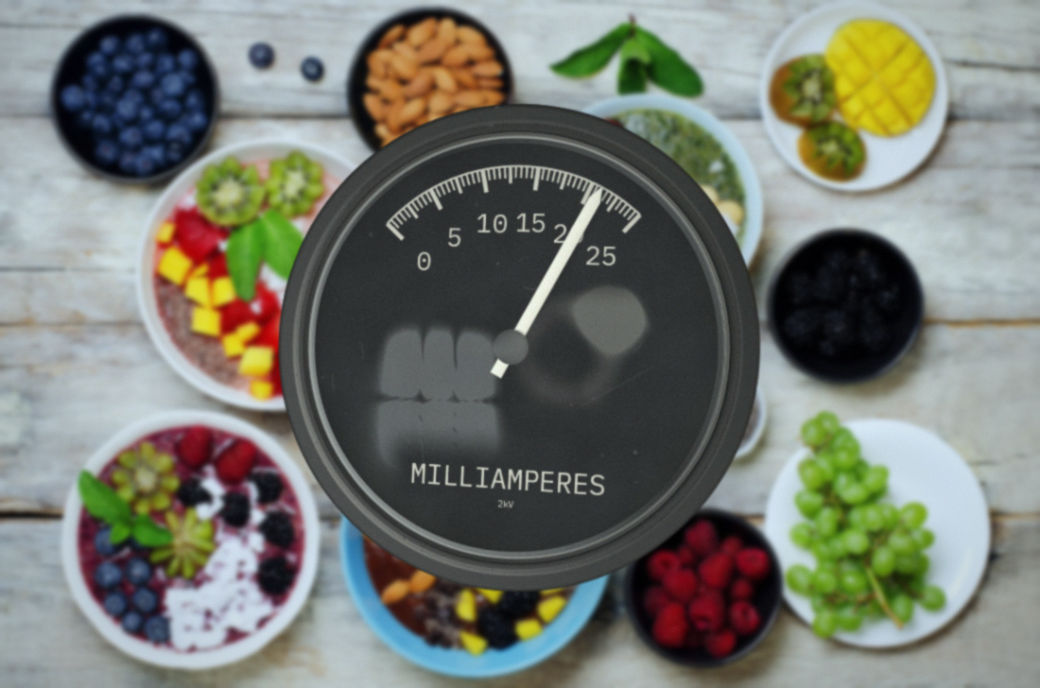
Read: 21 (mA)
